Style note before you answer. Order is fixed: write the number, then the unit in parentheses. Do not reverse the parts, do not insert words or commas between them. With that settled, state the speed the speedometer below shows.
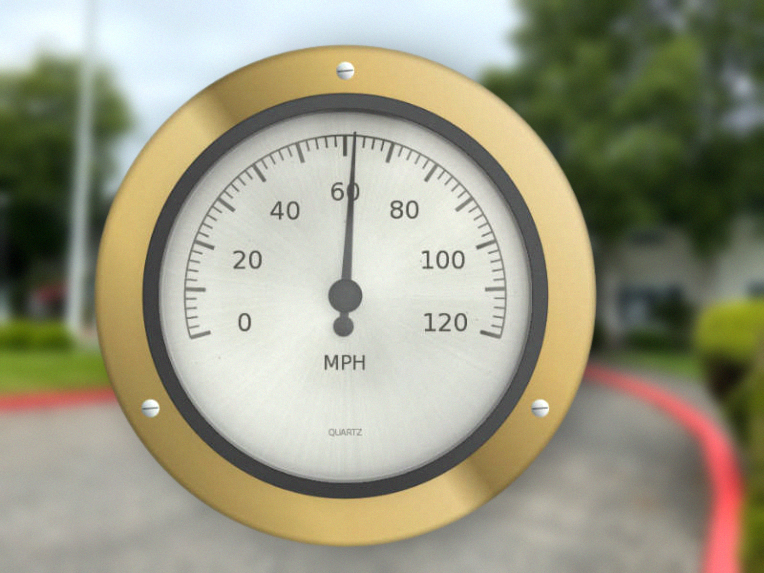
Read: 62 (mph)
